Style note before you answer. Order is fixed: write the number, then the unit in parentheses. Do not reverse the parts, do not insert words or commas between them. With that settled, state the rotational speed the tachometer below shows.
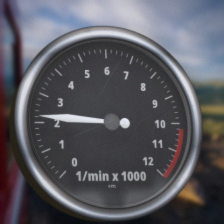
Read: 2200 (rpm)
